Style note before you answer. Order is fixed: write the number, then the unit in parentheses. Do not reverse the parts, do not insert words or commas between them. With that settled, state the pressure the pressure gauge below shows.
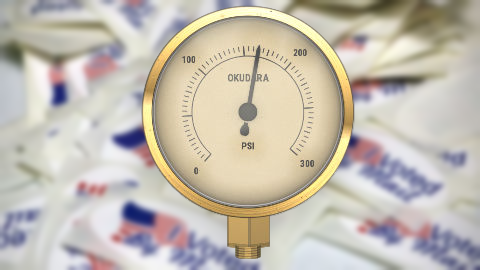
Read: 165 (psi)
